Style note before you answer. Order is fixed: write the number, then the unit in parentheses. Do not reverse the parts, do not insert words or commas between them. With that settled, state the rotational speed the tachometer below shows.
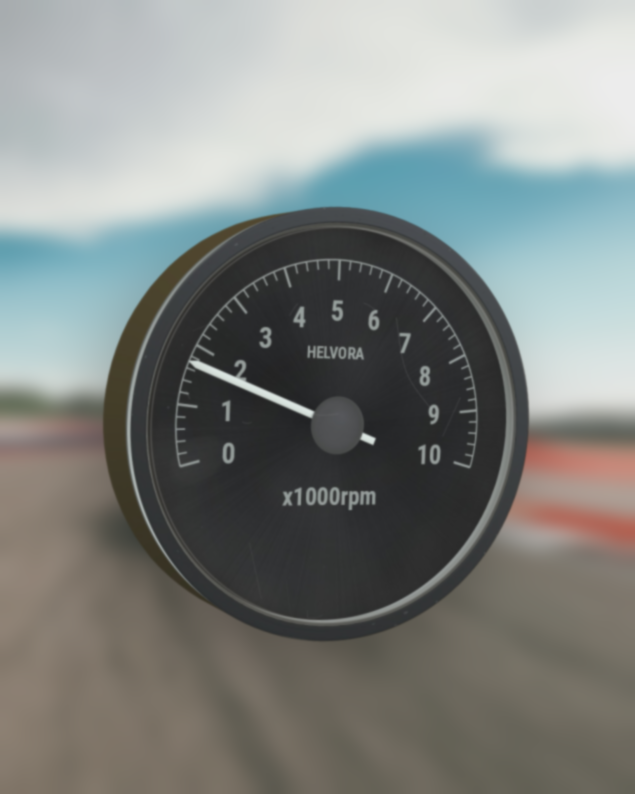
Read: 1700 (rpm)
